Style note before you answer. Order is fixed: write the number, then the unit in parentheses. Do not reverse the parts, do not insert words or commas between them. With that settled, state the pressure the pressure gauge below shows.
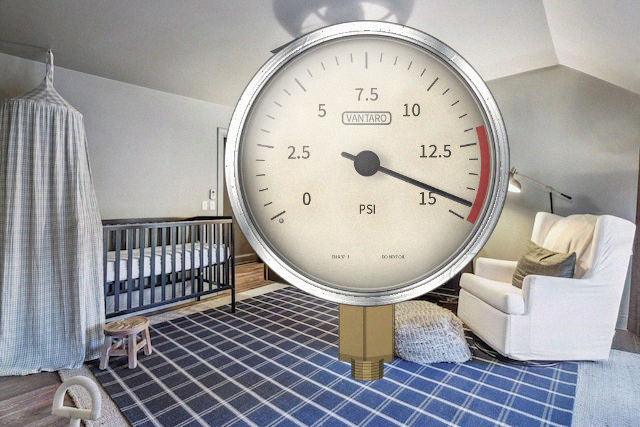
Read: 14.5 (psi)
